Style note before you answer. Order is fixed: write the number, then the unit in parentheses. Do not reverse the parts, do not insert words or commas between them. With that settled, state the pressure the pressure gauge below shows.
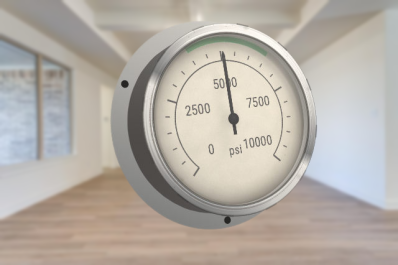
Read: 5000 (psi)
